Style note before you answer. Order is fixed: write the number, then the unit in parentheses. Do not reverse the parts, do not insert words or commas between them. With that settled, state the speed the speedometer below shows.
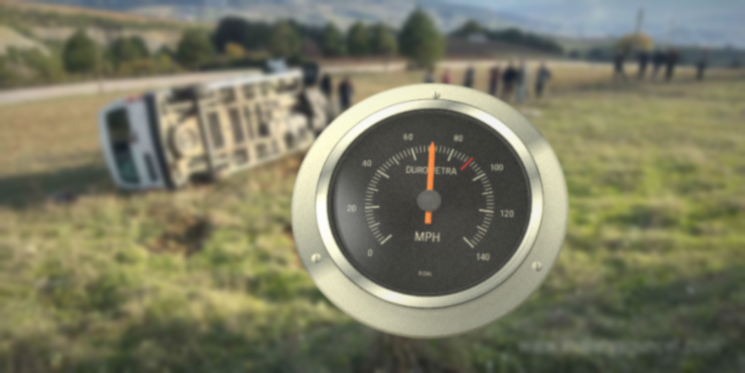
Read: 70 (mph)
